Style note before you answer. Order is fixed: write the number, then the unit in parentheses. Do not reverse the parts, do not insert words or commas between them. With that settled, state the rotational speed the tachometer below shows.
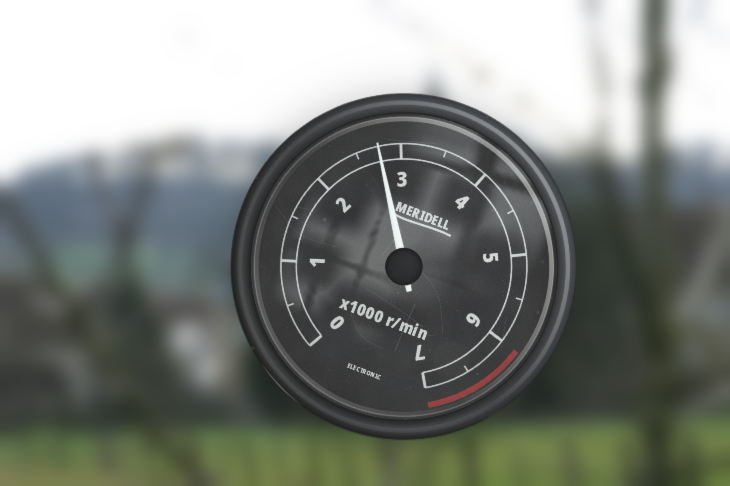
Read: 2750 (rpm)
